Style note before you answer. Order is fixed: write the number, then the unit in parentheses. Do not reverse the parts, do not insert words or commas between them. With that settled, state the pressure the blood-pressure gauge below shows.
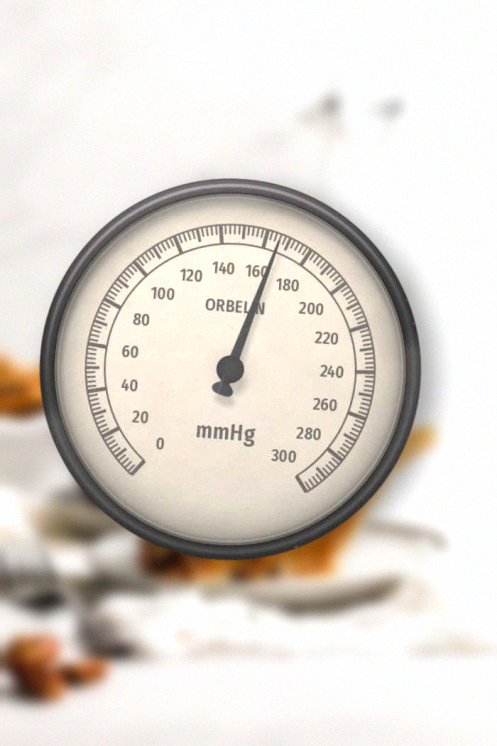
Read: 166 (mmHg)
